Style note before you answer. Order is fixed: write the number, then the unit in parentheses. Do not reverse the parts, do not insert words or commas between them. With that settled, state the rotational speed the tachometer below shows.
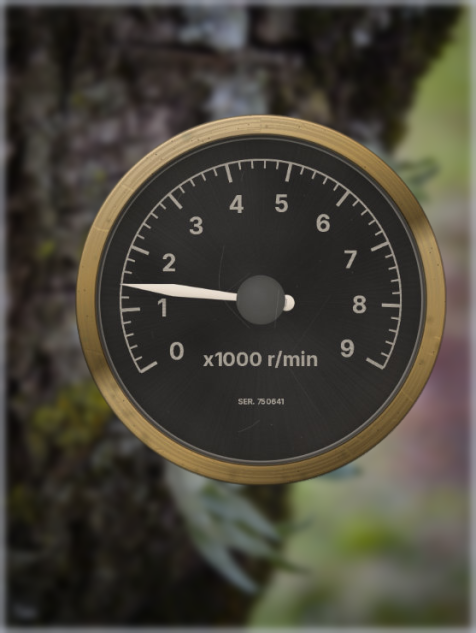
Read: 1400 (rpm)
